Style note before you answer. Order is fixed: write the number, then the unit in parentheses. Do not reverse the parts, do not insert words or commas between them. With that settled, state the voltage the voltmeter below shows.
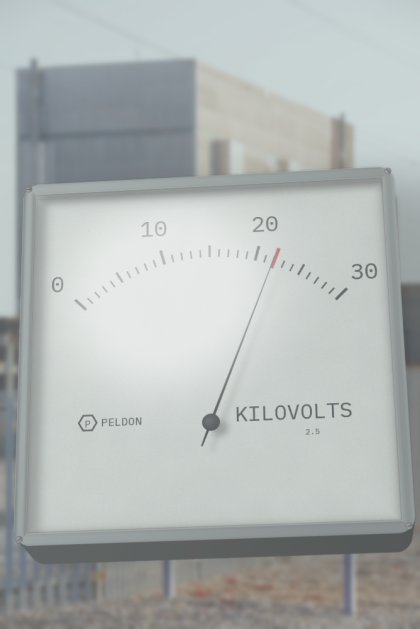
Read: 22 (kV)
